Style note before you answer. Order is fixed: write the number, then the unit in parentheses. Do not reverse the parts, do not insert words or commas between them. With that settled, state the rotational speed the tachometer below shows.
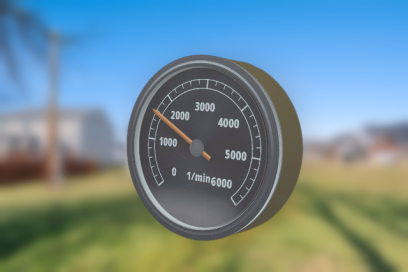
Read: 1600 (rpm)
